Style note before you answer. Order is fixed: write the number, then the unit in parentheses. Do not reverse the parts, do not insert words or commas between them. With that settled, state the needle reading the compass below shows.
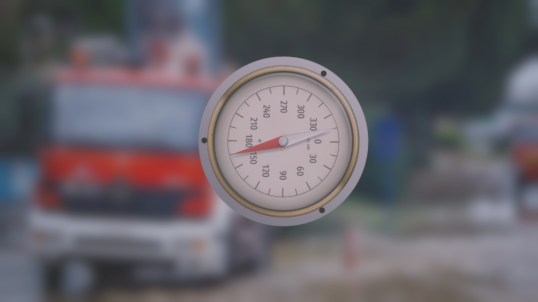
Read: 165 (°)
